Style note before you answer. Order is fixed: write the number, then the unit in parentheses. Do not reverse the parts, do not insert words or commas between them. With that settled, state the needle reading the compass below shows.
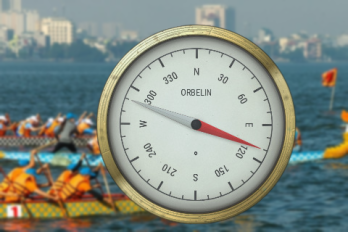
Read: 110 (°)
